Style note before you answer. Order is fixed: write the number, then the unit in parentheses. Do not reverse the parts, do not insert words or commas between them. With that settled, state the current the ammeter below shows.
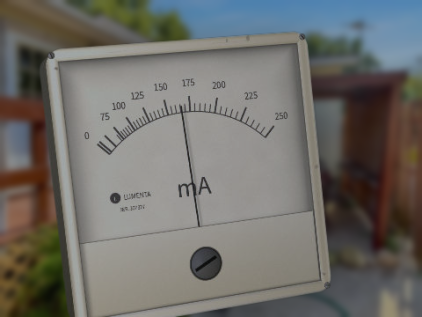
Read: 165 (mA)
